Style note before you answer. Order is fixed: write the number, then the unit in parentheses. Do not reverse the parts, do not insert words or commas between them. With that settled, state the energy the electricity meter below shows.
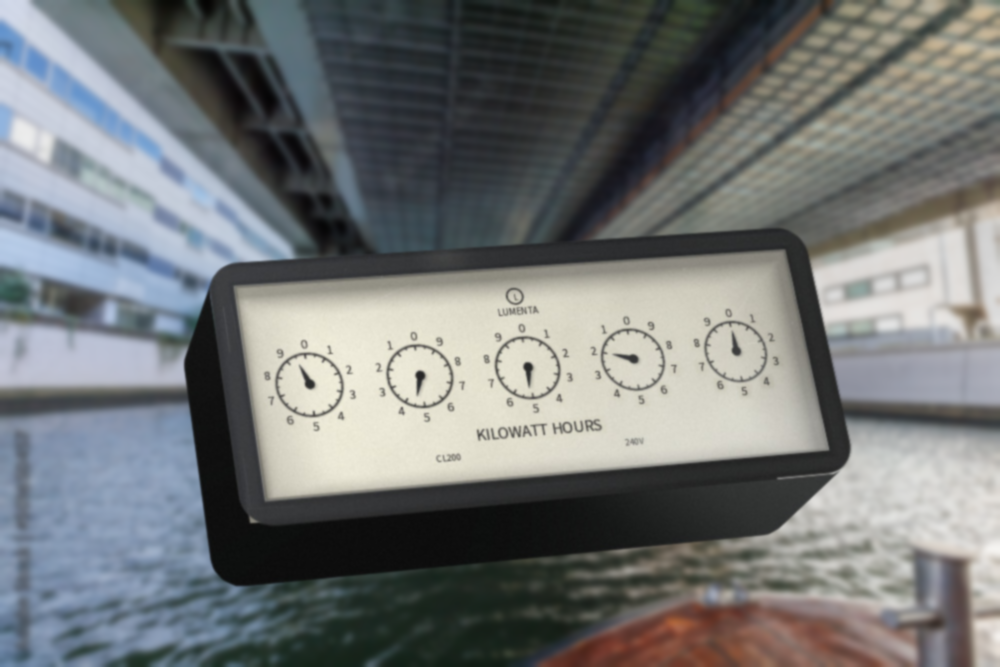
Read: 94520 (kWh)
